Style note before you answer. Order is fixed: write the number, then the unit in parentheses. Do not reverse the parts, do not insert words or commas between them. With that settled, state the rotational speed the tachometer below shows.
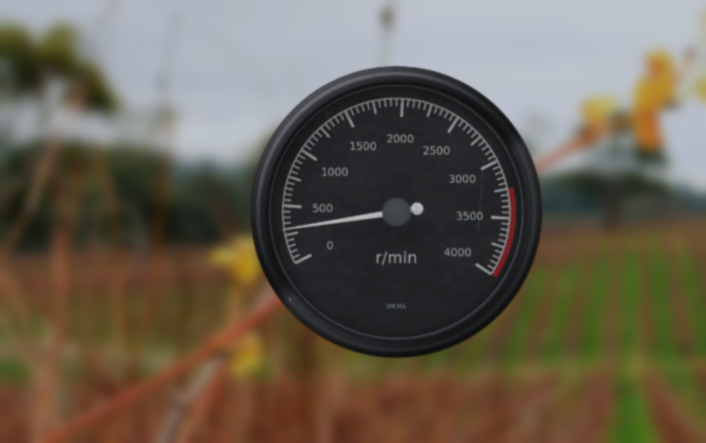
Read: 300 (rpm)
